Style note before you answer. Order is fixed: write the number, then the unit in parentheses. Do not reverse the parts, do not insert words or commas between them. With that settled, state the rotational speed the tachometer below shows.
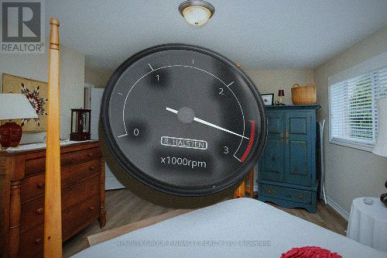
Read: 2750 (rpm)
